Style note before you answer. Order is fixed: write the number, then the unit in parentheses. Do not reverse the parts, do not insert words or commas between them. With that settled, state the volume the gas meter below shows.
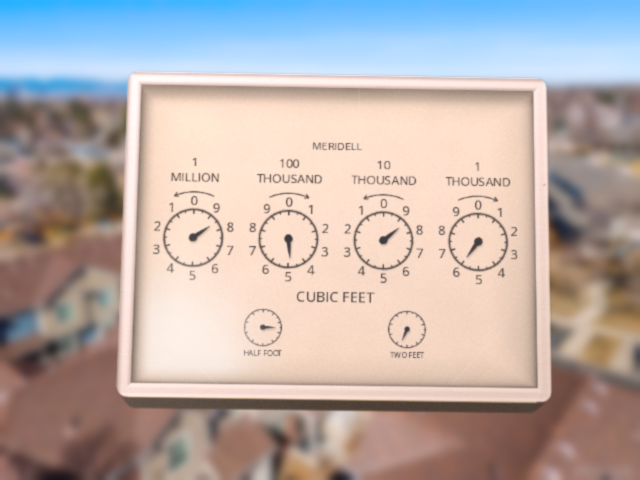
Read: 848600 (ft³)
